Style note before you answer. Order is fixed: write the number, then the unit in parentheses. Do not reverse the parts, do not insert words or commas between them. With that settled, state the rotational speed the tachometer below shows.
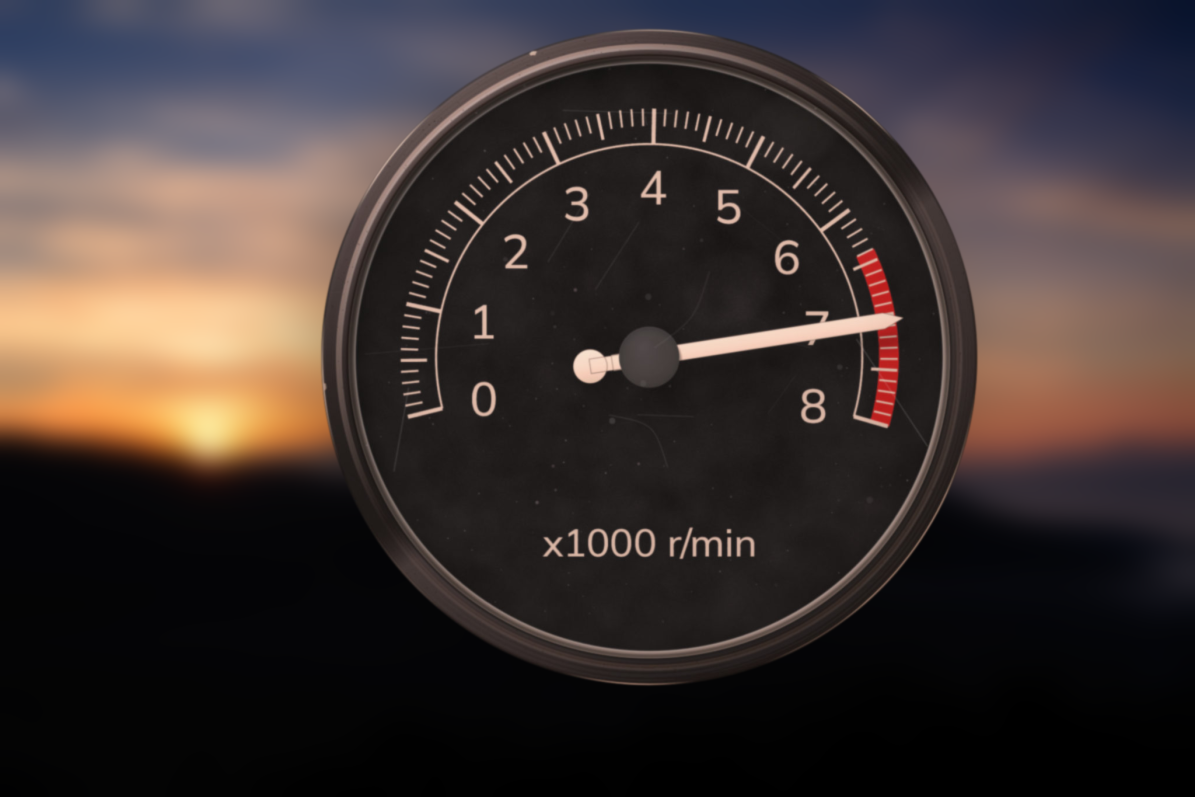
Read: 7050 (rpm)
